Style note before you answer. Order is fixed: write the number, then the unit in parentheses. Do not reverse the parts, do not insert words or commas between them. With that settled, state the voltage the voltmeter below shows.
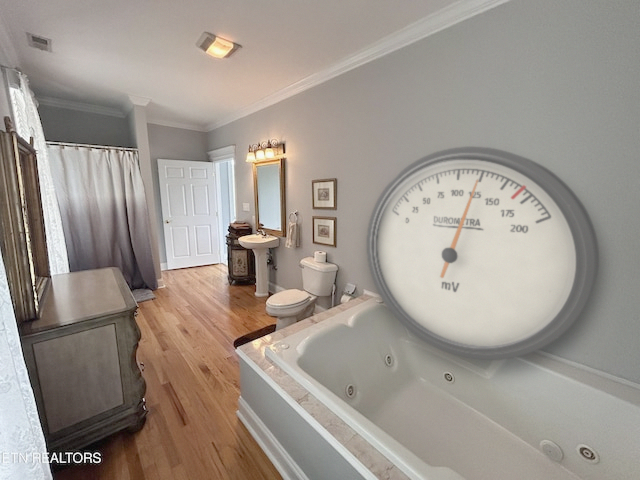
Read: 125 (mV)
